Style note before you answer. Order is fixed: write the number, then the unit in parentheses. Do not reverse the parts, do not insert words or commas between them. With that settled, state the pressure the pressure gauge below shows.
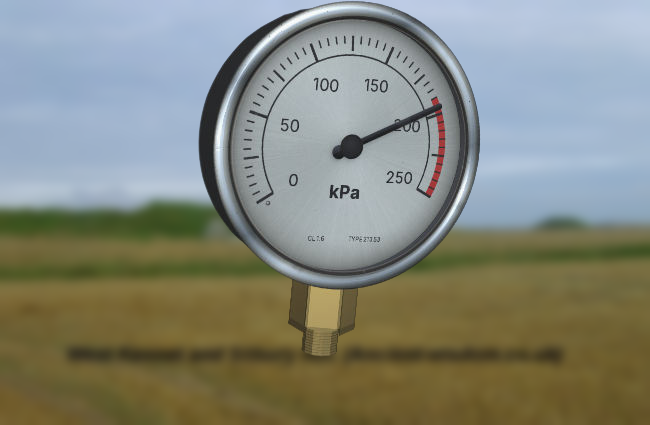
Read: 195 (kPa)
